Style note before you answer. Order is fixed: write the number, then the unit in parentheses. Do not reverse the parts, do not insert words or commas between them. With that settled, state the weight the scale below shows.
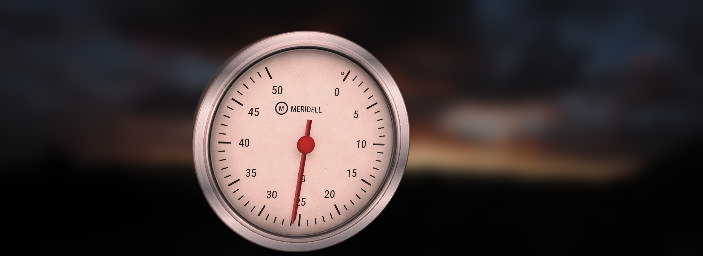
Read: 26 (kg)
